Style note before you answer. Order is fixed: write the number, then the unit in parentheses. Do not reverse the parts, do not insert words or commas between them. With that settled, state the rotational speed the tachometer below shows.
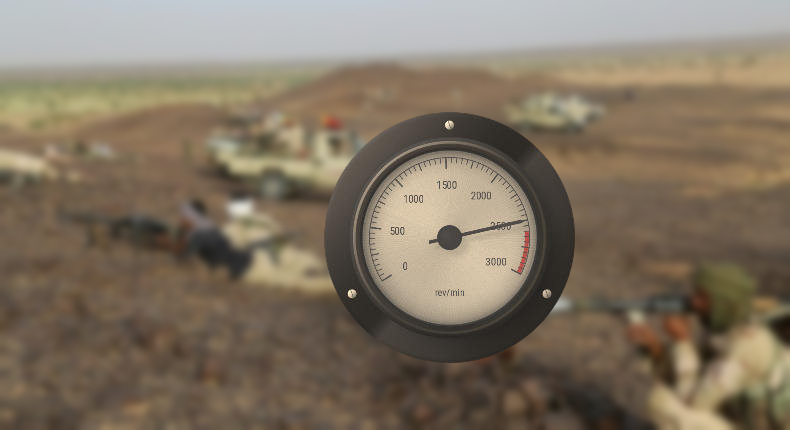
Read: 2500 (rpm)
